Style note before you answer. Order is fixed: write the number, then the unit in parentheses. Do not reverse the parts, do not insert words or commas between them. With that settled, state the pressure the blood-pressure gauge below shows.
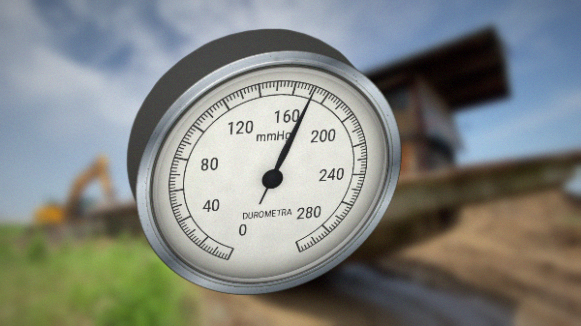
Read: 170 (mmHg)
